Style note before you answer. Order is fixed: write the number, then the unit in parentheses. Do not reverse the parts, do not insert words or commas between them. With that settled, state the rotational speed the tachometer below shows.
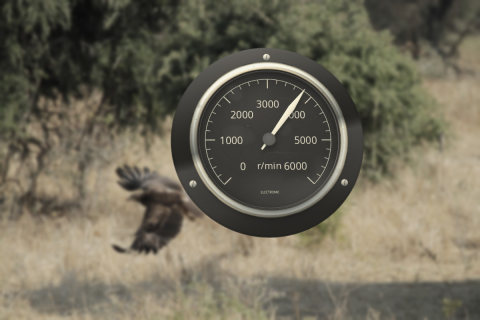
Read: 3800 (rpm)
